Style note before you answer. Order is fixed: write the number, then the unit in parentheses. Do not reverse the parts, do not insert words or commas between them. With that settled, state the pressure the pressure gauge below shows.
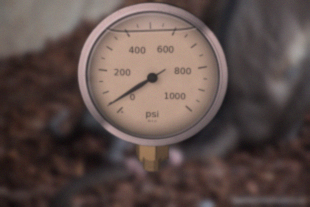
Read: 50 (psi)
